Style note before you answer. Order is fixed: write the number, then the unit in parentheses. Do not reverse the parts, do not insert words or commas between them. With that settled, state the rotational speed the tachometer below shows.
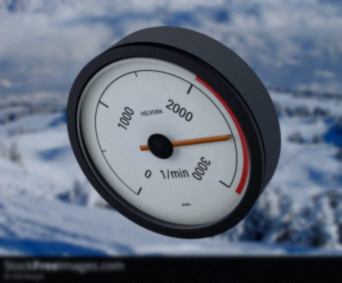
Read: 2500 (rpm)
